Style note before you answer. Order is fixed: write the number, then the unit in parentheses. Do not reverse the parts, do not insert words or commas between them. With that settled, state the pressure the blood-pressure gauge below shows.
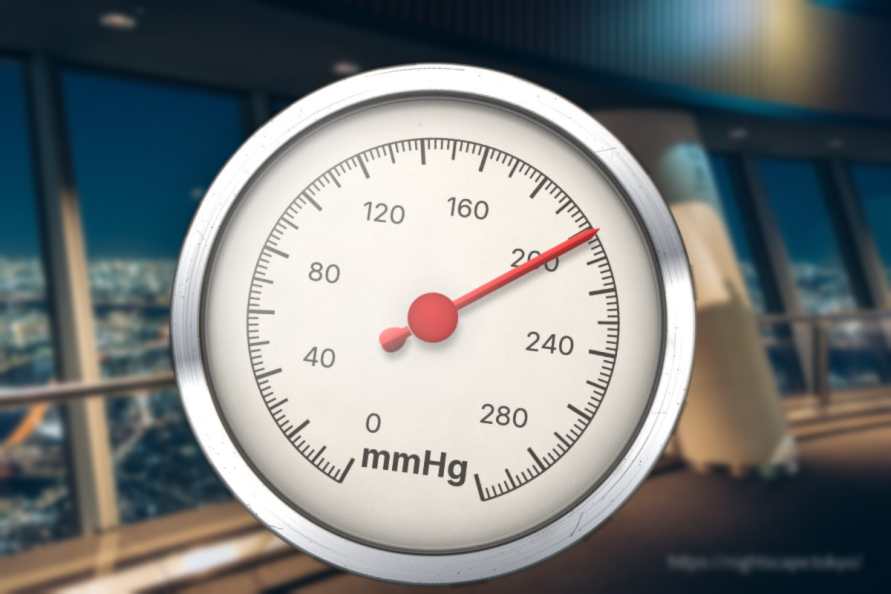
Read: 202 (mmHg)
